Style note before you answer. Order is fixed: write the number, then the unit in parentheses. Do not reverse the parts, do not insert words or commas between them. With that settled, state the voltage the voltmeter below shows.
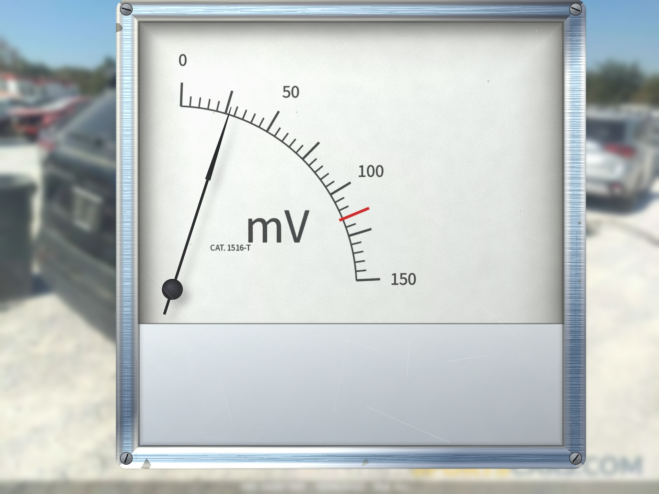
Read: 27.5 (mV)
